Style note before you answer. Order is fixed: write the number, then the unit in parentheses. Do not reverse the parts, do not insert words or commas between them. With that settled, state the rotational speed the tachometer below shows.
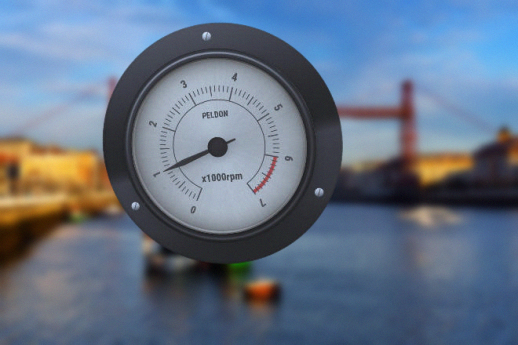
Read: 1000 (rpm)
